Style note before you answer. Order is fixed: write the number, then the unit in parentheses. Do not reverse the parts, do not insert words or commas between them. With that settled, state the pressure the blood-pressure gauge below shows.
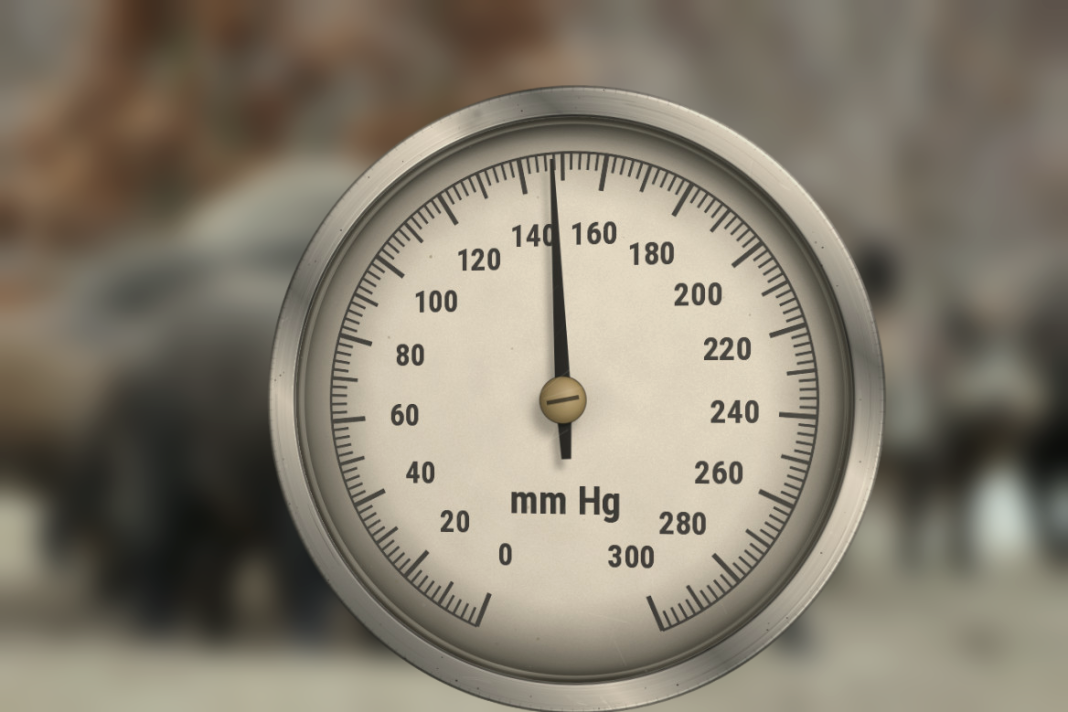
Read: 148 (mmHg)
